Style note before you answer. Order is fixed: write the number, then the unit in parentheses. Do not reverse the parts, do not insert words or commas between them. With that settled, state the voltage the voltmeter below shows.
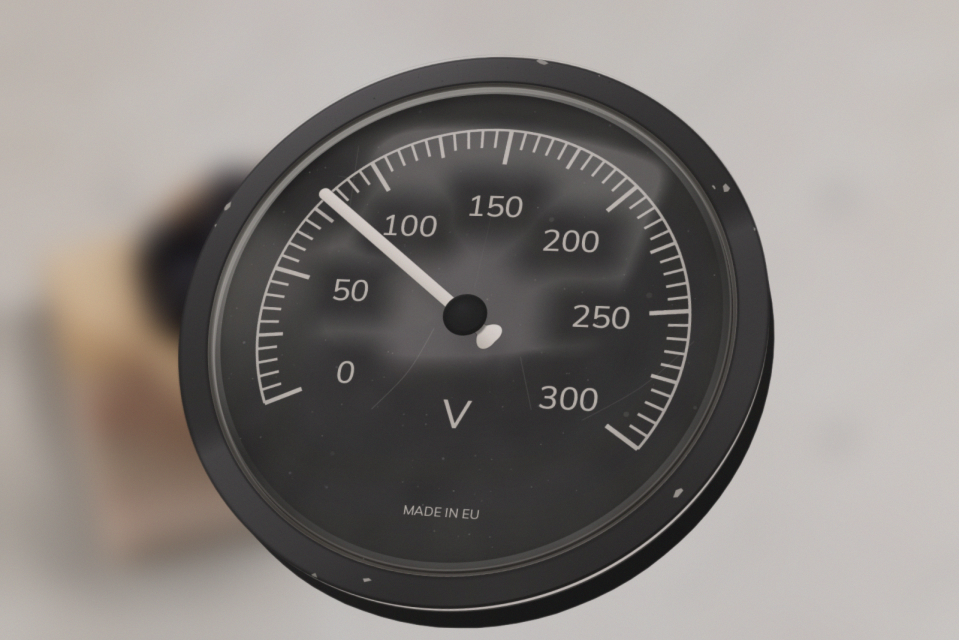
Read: 80 (V)
